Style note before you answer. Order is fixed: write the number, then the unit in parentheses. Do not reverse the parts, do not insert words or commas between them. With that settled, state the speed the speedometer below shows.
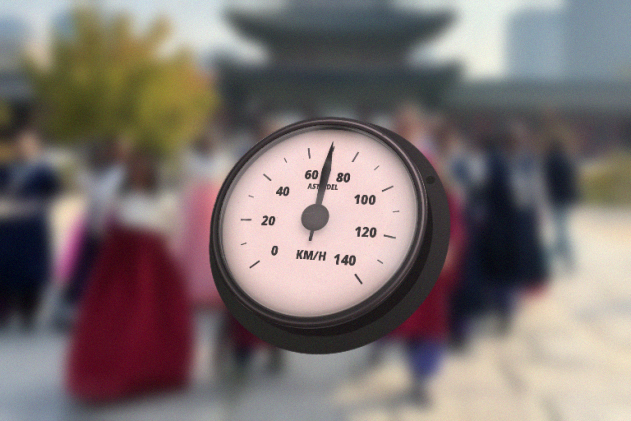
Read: 70 (km/h)
